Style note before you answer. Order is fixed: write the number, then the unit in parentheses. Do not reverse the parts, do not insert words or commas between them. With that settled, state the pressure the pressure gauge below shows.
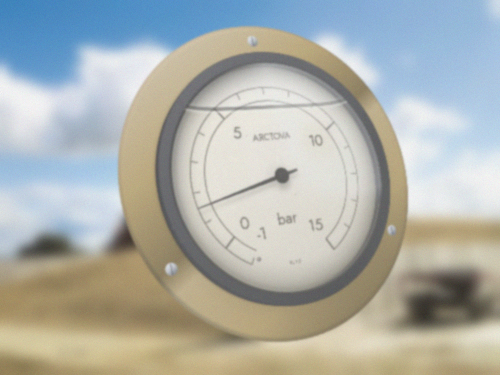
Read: 1.5 (bar)
